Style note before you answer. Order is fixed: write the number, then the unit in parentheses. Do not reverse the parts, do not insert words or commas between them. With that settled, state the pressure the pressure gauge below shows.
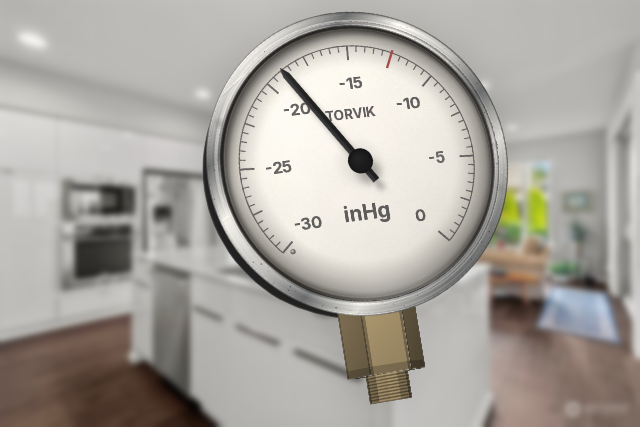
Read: -19 (inHg)
